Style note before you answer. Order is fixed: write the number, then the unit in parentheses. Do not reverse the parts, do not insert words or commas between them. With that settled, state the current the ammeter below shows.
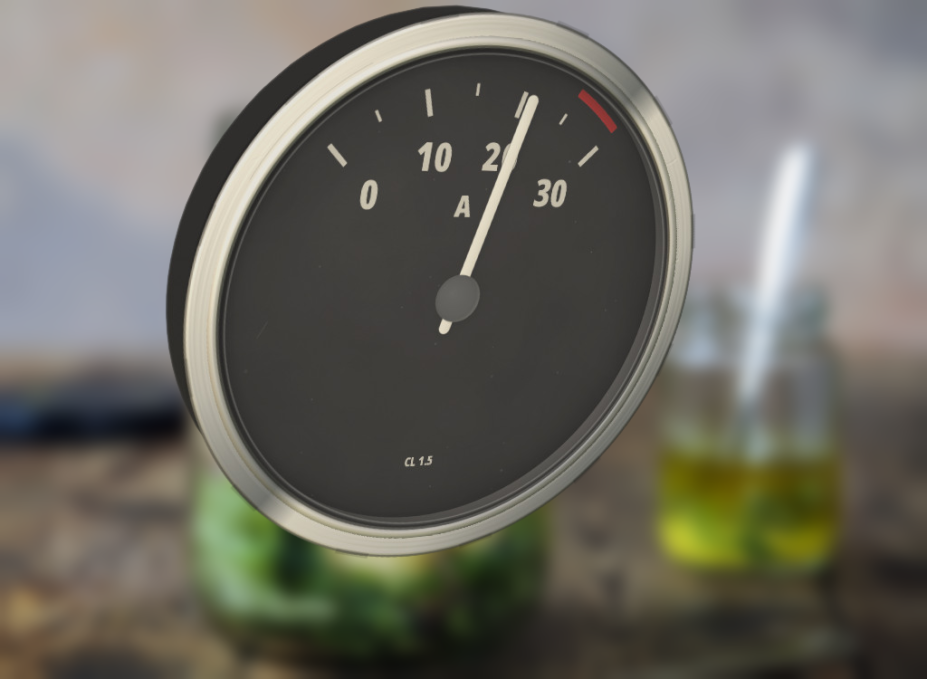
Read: 20 (A)
